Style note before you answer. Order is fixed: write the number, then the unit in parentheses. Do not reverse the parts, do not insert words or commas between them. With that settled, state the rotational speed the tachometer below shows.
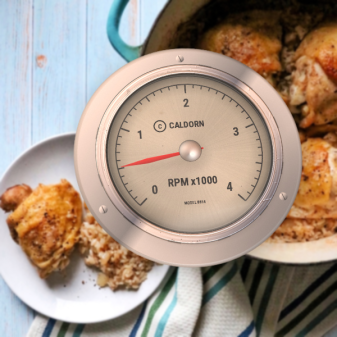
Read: 500 (rpm)
